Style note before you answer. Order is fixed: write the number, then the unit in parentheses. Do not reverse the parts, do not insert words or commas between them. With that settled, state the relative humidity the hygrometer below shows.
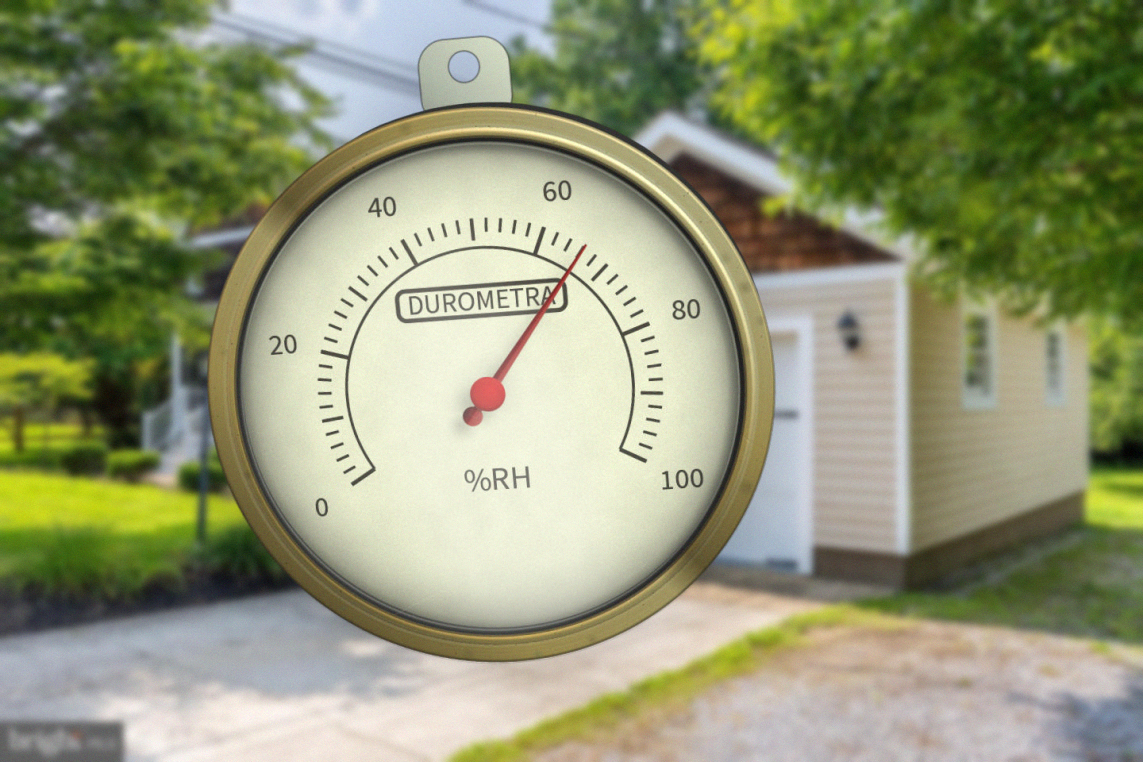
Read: 66 (%)
